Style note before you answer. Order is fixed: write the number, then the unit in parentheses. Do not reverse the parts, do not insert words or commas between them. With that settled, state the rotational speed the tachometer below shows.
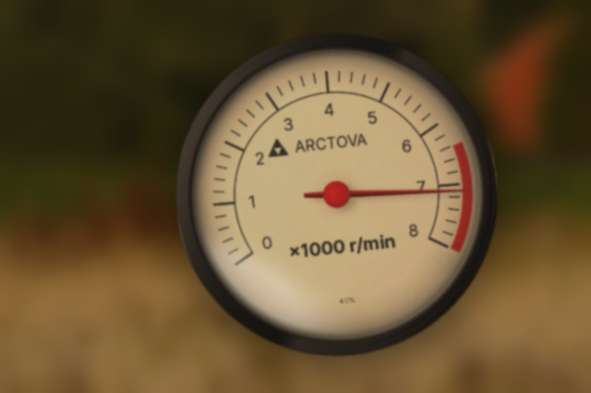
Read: 7100 (rpm)
